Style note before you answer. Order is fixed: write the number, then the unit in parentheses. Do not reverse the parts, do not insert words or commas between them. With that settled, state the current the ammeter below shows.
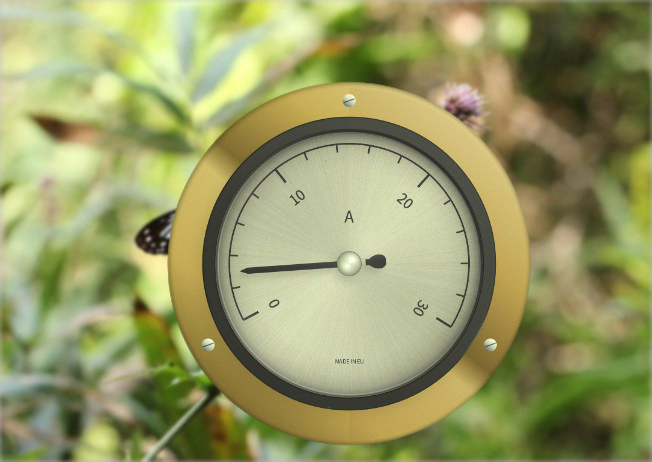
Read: 3 (A)
